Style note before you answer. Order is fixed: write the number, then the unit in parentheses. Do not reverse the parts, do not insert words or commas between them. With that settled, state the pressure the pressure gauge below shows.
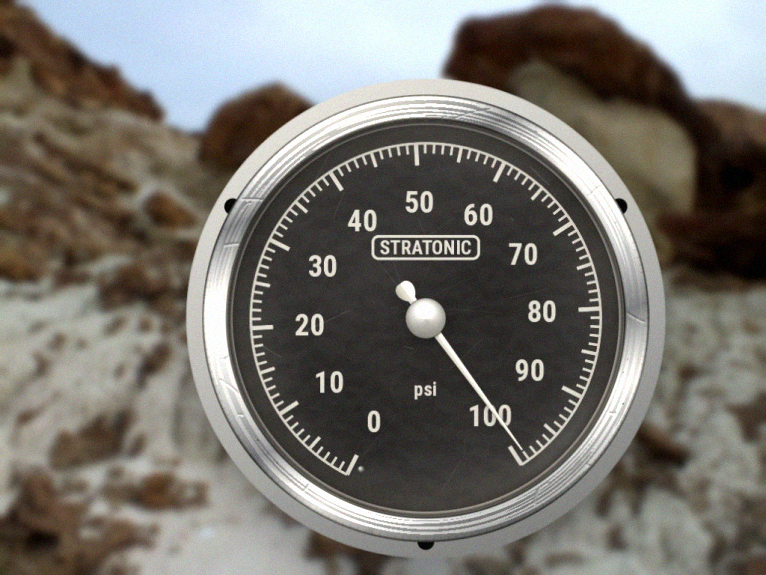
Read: 99 (psi)
